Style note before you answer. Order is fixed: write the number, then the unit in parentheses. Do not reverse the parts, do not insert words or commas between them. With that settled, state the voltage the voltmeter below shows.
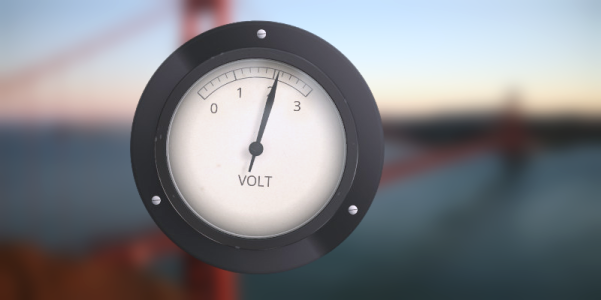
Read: 2.1 (V)
